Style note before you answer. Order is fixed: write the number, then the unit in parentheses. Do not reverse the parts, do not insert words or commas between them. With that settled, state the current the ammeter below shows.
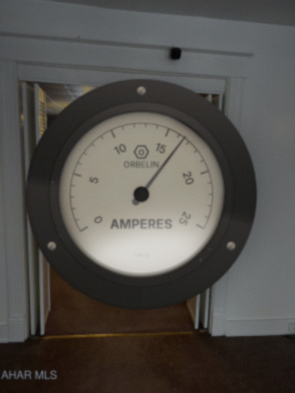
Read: 16.5 (A)
